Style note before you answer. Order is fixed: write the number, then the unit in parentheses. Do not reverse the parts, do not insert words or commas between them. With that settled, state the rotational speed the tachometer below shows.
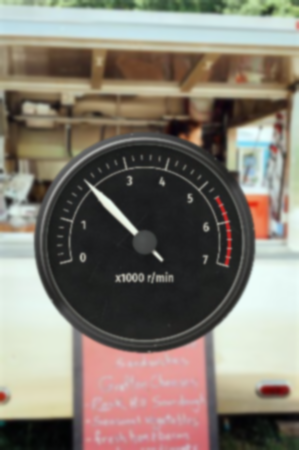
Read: 2000 (rpm)
